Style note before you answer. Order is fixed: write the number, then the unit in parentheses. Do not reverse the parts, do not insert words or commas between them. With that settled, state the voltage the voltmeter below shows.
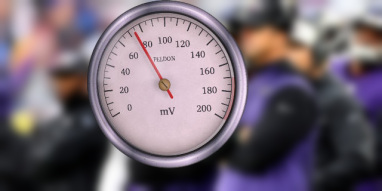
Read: 75 (mV)
